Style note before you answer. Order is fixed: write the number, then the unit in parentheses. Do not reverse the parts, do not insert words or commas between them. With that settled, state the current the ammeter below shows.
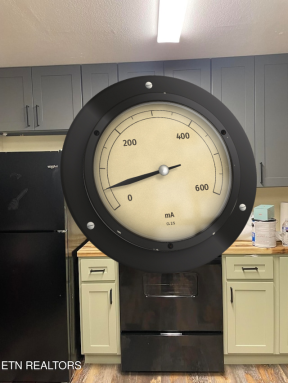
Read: 50 (mA)
